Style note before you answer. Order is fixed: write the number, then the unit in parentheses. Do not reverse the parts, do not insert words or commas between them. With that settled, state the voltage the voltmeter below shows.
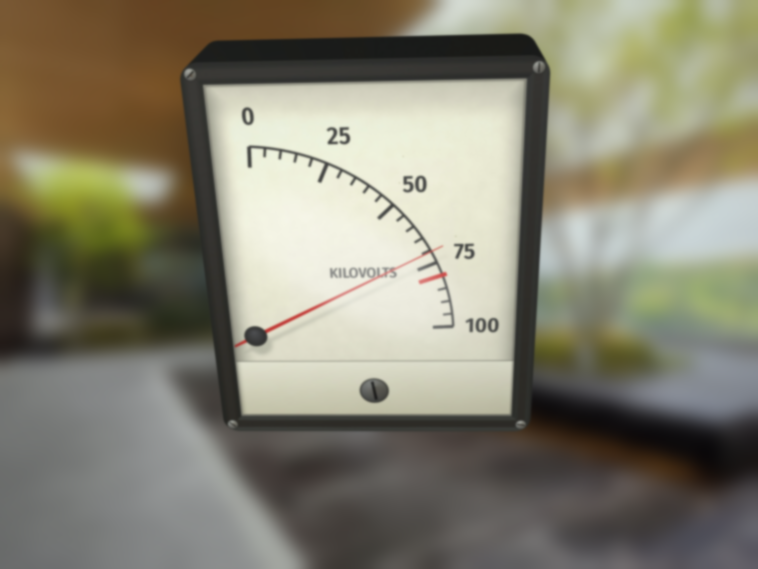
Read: 70 (kV)
